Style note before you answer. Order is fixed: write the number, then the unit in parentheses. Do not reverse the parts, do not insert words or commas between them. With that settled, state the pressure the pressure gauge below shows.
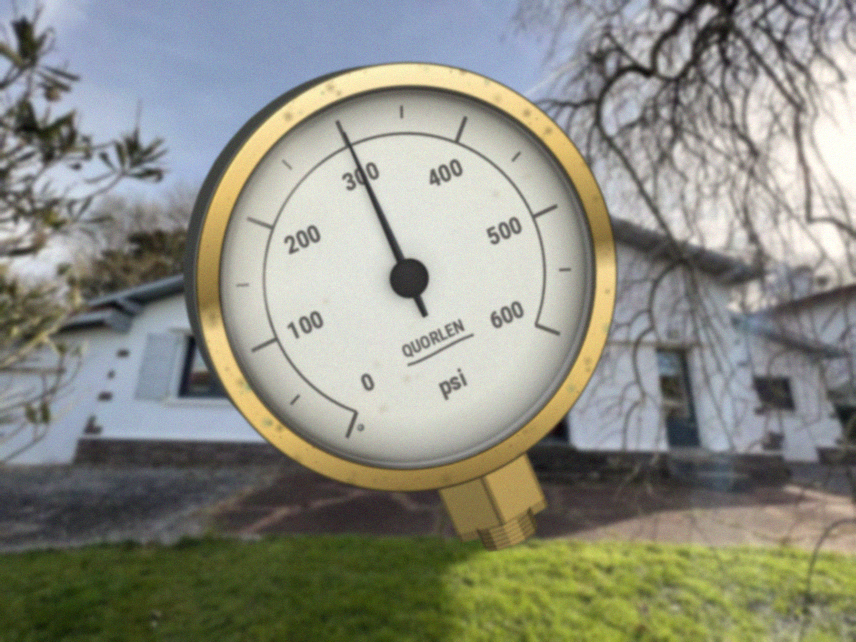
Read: 300 (psi)
